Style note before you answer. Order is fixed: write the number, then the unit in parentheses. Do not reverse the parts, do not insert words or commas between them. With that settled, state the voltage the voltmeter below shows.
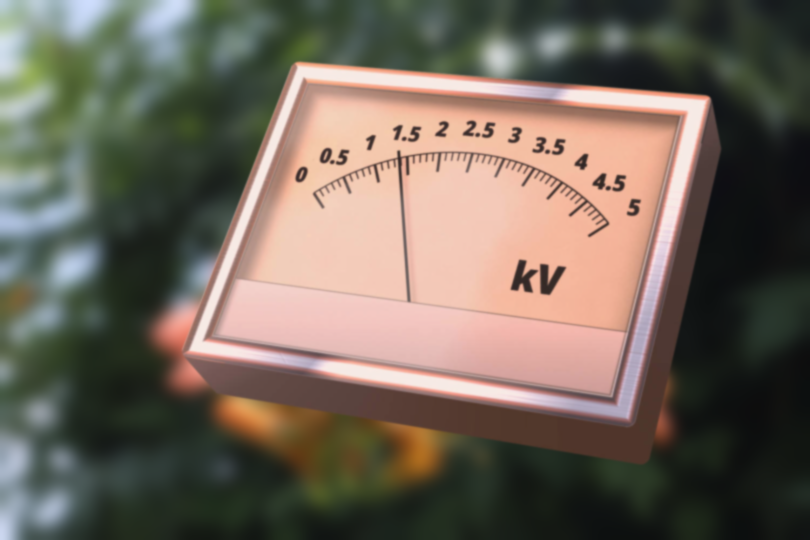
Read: 1.4 (kV)
